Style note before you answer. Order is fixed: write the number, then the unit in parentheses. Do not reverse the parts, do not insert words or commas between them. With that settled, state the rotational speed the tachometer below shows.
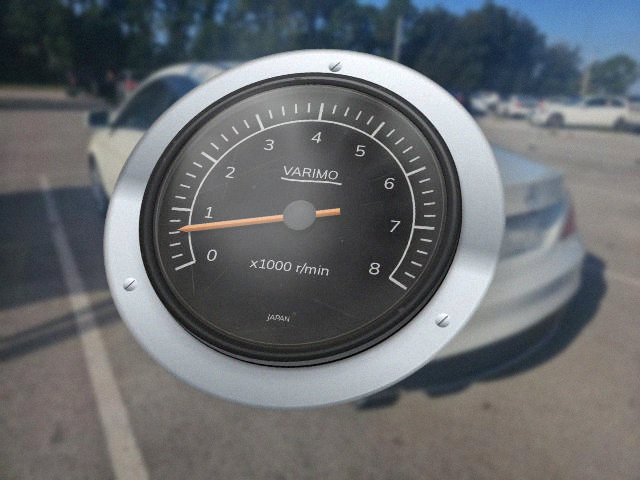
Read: 600 (rpm)
